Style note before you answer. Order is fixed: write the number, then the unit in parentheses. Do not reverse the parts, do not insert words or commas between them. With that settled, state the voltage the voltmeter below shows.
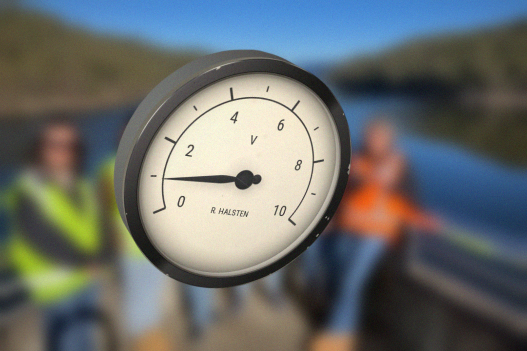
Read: 1 (V)
